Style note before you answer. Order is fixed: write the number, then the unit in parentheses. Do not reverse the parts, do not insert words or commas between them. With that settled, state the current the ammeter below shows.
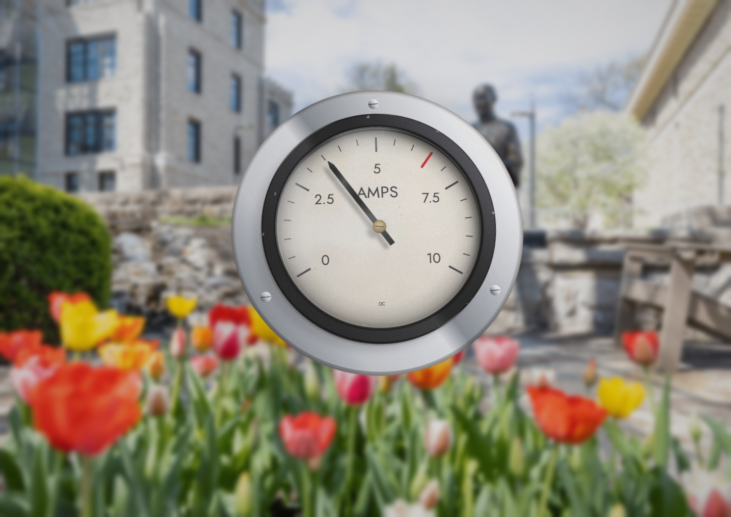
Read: 3.5 (A)
